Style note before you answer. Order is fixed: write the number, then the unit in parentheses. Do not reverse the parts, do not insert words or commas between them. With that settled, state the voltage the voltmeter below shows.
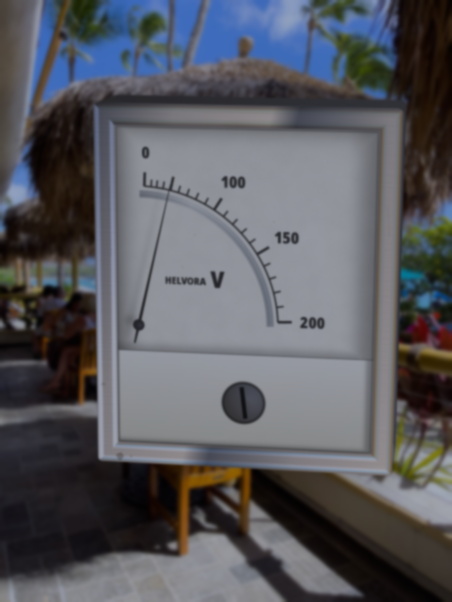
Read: 50 (V)
